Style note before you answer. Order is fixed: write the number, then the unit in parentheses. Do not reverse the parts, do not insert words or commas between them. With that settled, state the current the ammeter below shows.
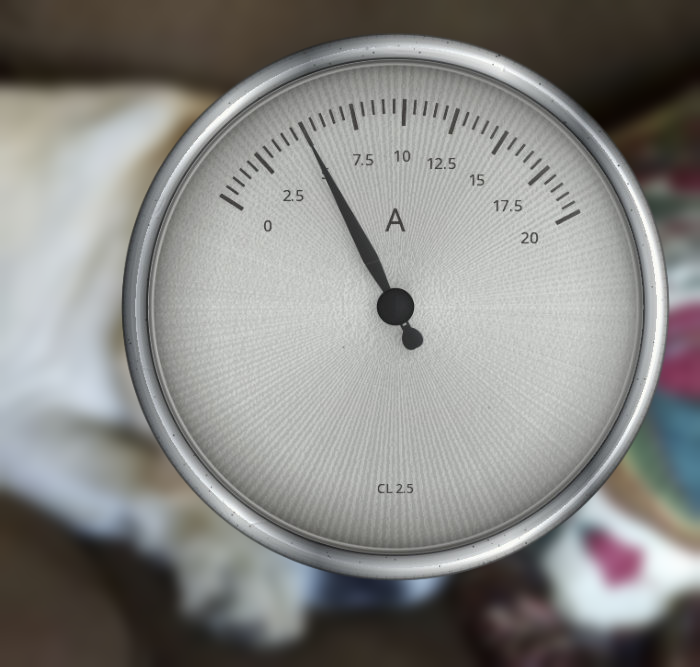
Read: 5 (A)
